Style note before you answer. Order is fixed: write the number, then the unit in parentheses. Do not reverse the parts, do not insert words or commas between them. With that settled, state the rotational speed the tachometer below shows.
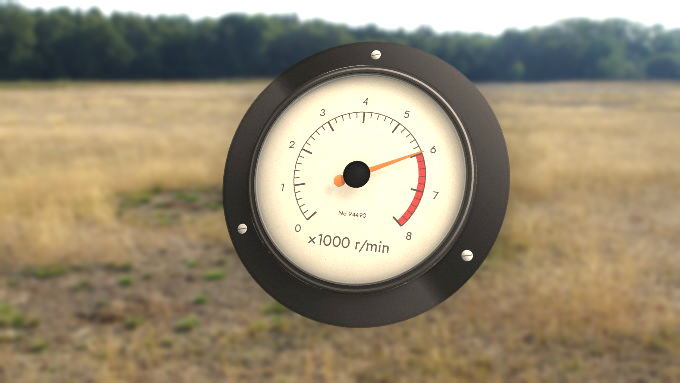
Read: 6000 (rpm)
